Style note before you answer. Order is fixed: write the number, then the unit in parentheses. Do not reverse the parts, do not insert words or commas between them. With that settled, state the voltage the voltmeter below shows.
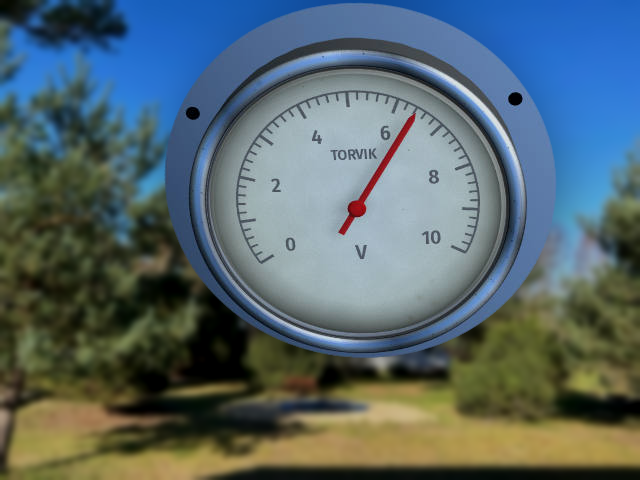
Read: 6.4 (V)
